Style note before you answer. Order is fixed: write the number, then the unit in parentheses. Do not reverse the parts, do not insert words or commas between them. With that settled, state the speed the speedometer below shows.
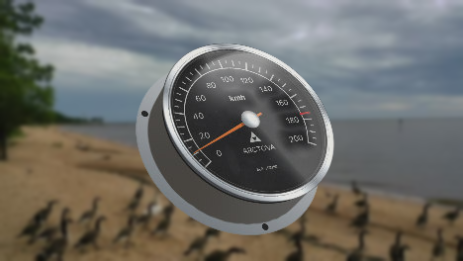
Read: 10 (km/h)
